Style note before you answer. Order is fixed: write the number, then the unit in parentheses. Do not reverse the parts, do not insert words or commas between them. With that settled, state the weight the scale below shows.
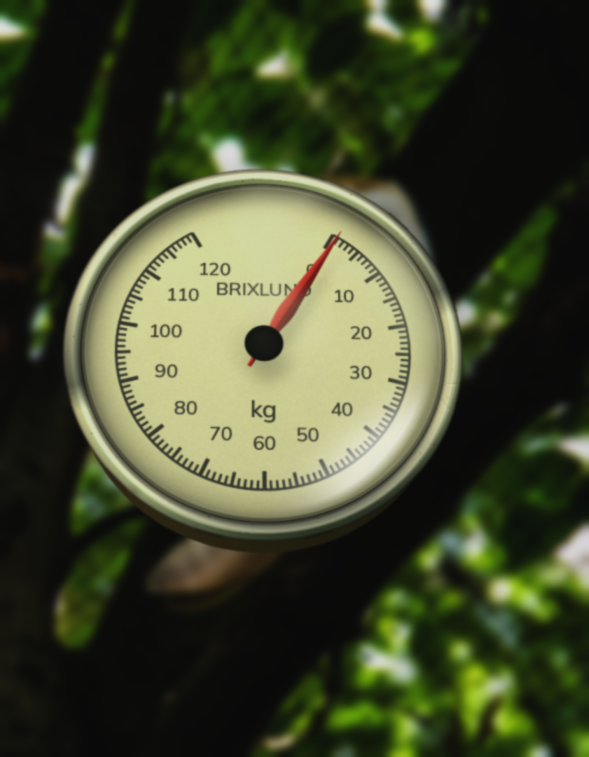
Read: 1 (kg)
